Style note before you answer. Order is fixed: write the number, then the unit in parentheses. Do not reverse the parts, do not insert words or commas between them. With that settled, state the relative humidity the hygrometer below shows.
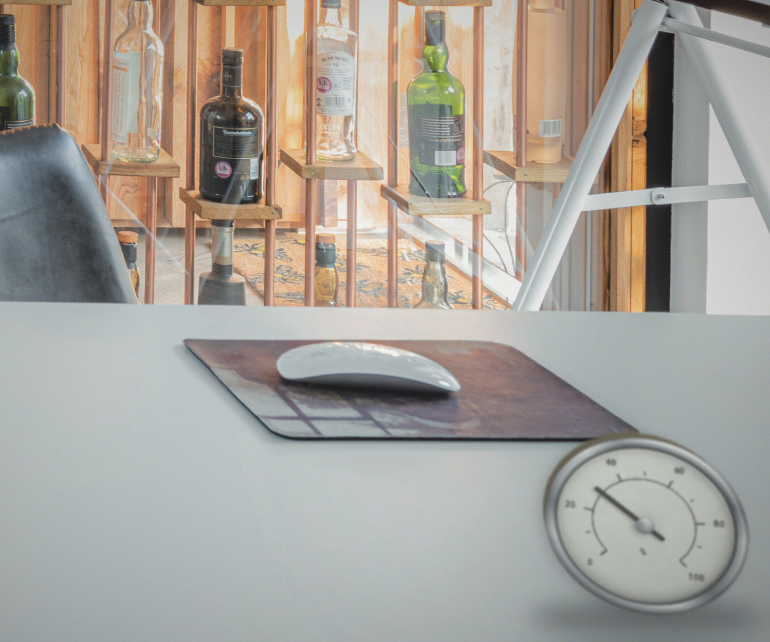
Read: 30 (%)
